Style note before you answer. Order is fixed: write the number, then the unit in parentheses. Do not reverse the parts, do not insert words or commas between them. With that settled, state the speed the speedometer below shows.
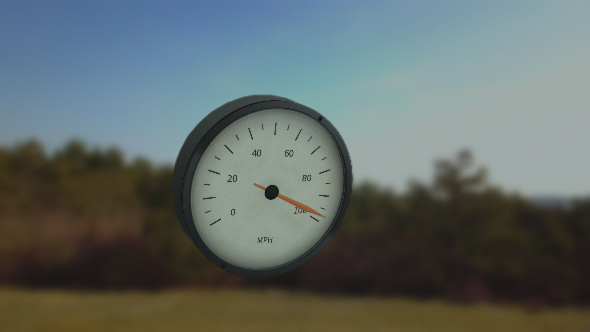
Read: 97.5 (mph)
